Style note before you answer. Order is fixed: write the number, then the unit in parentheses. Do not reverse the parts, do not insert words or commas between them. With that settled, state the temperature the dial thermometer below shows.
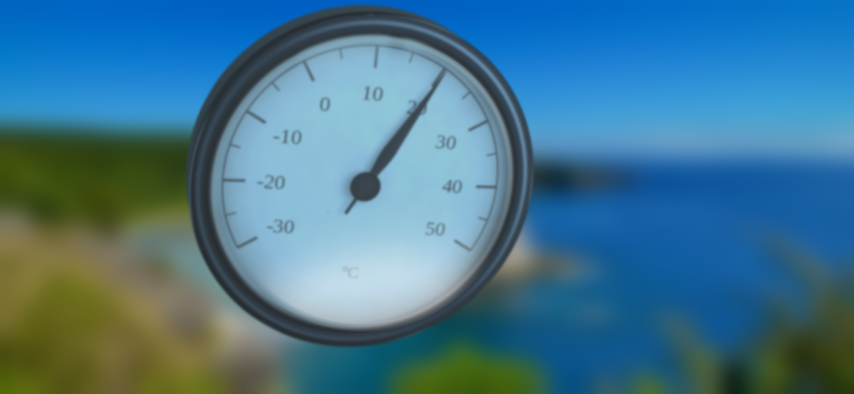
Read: 20 (°C)
